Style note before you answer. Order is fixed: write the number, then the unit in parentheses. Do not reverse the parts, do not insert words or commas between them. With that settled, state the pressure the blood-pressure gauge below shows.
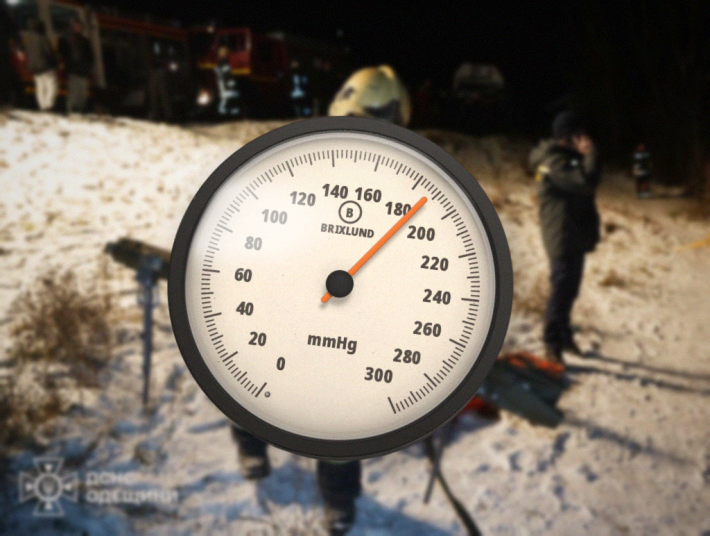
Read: 188 (mmHg)
